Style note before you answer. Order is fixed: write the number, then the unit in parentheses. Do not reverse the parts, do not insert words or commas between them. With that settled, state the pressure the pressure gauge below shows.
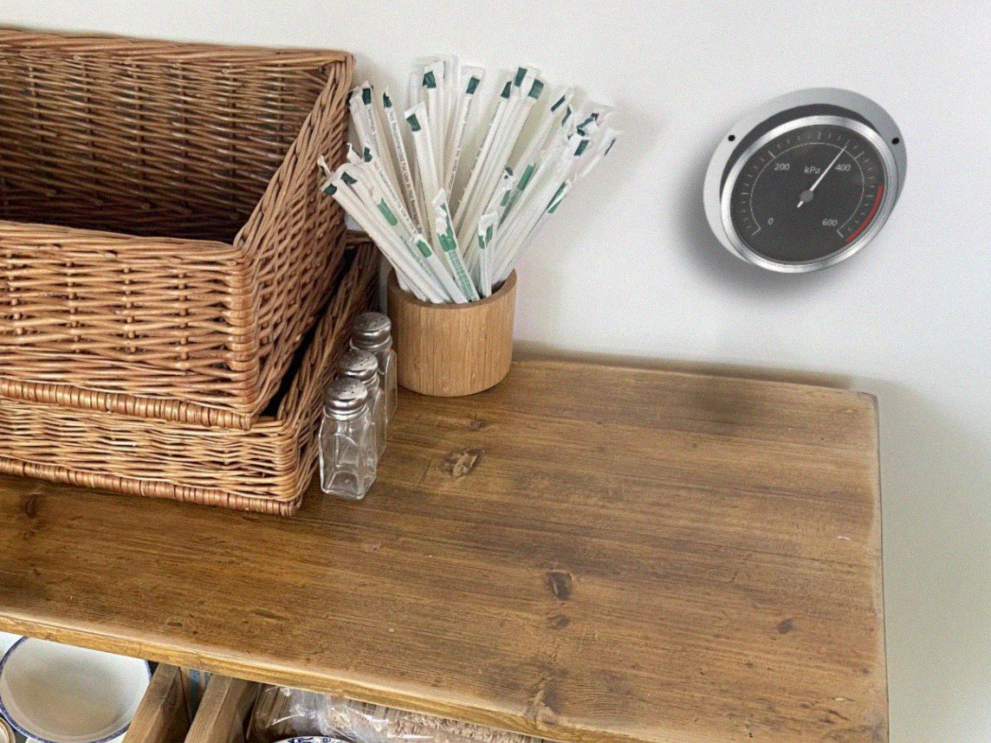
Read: 360 (kPa)
